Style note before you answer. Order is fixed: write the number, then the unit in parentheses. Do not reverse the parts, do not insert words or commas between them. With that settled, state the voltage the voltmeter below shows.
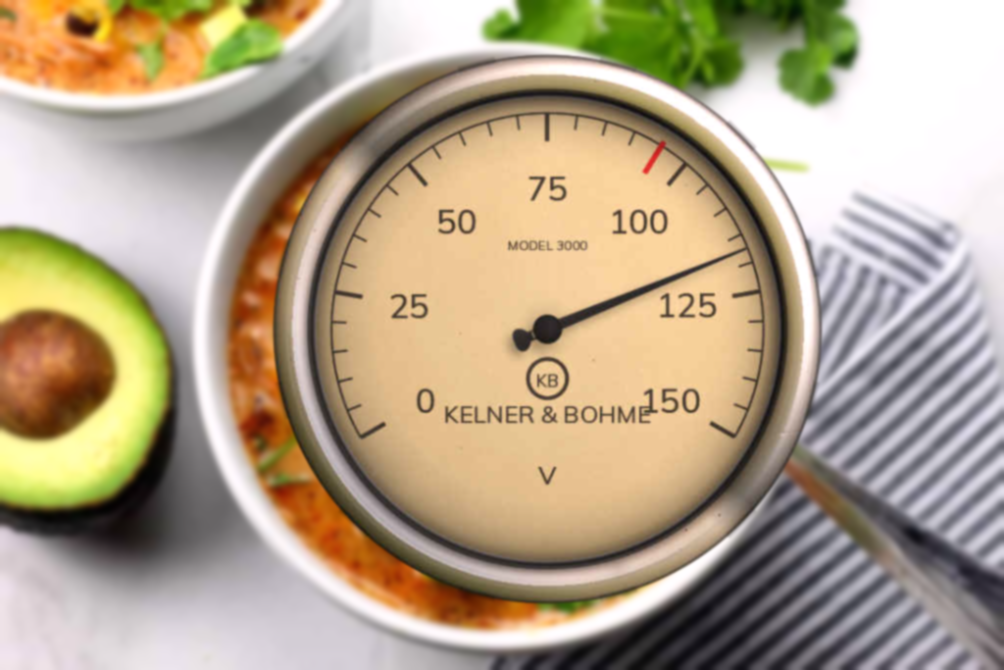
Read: 117.5 (V)
